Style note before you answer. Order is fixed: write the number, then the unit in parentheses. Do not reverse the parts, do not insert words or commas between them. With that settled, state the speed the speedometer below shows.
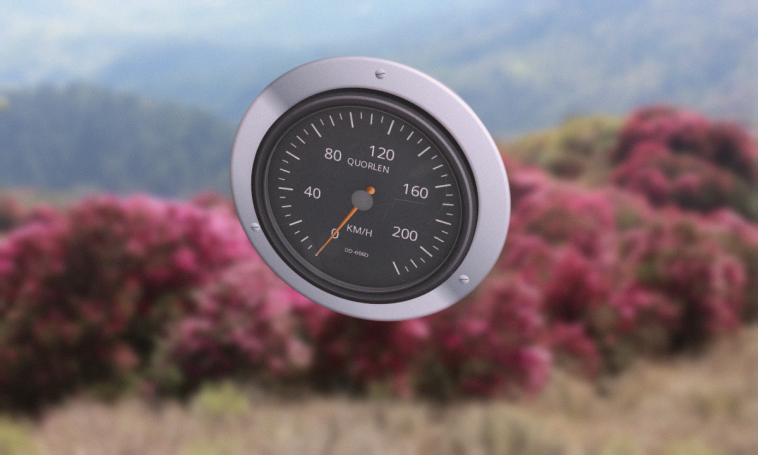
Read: 0 (km/h)
